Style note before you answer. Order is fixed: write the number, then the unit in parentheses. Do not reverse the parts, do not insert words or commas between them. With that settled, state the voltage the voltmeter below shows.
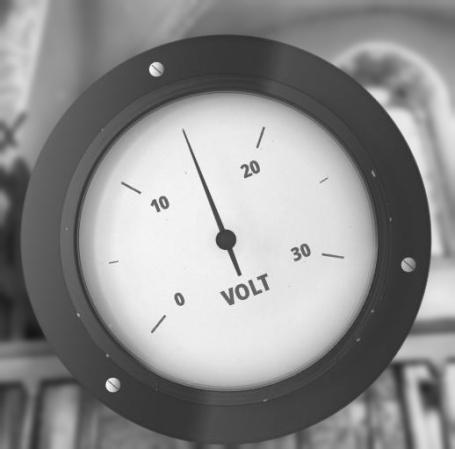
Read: 15 (V)
